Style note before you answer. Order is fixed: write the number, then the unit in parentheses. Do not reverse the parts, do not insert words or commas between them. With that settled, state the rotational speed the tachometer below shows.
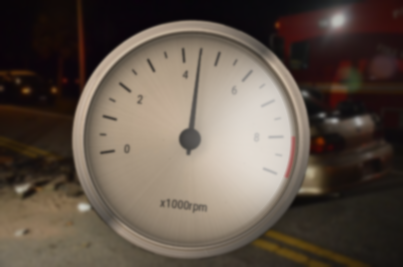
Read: 4500 (rpm)
